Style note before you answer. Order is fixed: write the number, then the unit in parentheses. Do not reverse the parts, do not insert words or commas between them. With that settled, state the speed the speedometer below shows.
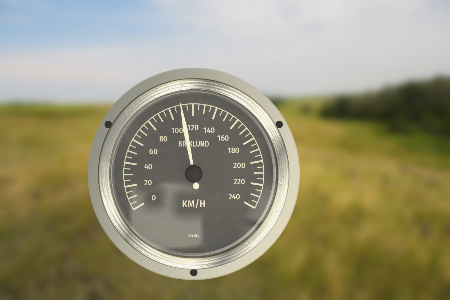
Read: 110 (km/h)
